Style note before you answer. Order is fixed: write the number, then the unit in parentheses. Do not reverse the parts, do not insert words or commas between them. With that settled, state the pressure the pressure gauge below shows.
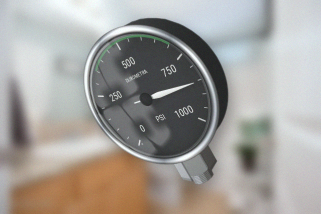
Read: 850 (psi)
